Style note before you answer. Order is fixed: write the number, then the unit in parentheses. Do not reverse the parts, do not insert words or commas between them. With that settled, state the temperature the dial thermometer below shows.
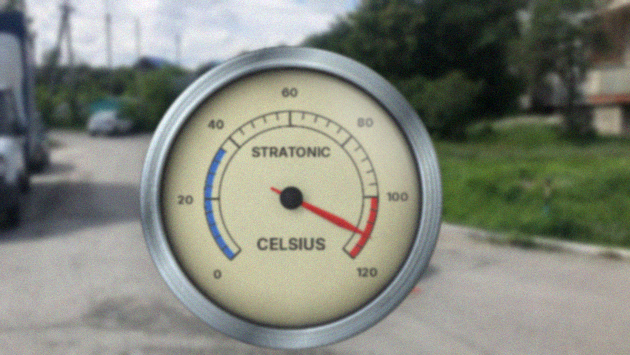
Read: 112 (°C)
